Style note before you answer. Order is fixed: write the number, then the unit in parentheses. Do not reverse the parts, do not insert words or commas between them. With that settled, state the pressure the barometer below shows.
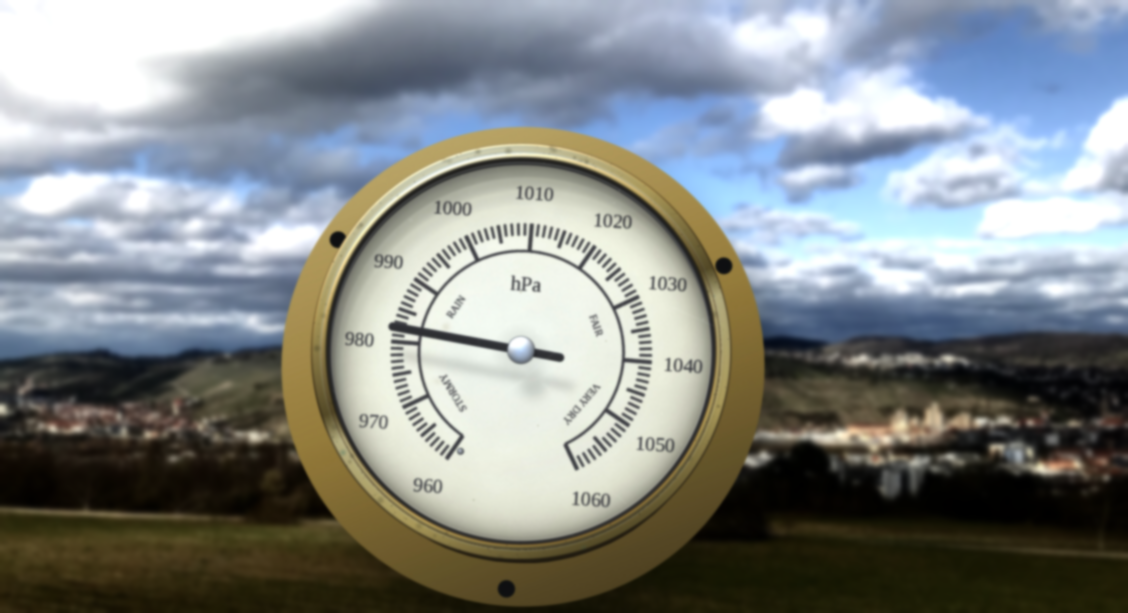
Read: 982 (hPa)
